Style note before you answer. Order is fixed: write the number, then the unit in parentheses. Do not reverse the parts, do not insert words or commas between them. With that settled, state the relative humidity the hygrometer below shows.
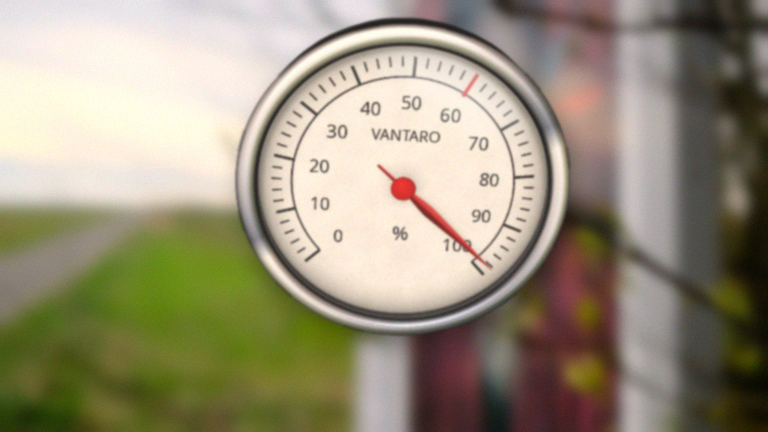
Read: 98 (%)
